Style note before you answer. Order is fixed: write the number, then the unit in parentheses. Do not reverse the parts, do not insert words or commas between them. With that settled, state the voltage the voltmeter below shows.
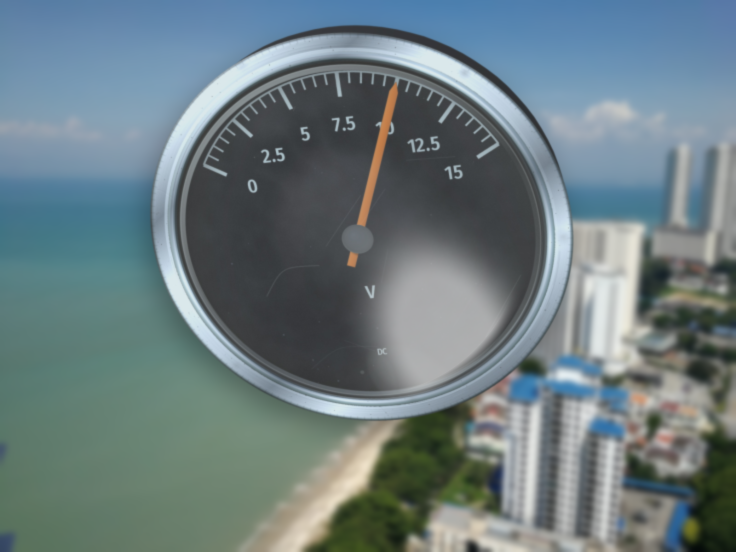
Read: 10 (V)
